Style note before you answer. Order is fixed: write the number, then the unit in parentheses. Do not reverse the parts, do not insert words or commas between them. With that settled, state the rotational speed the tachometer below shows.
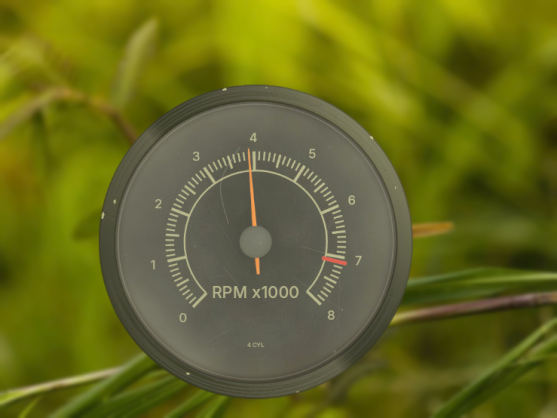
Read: 3900 (rpm)
